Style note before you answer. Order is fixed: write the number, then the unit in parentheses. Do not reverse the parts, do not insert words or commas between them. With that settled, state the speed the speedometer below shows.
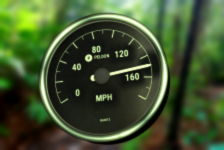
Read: 150 (mph)
